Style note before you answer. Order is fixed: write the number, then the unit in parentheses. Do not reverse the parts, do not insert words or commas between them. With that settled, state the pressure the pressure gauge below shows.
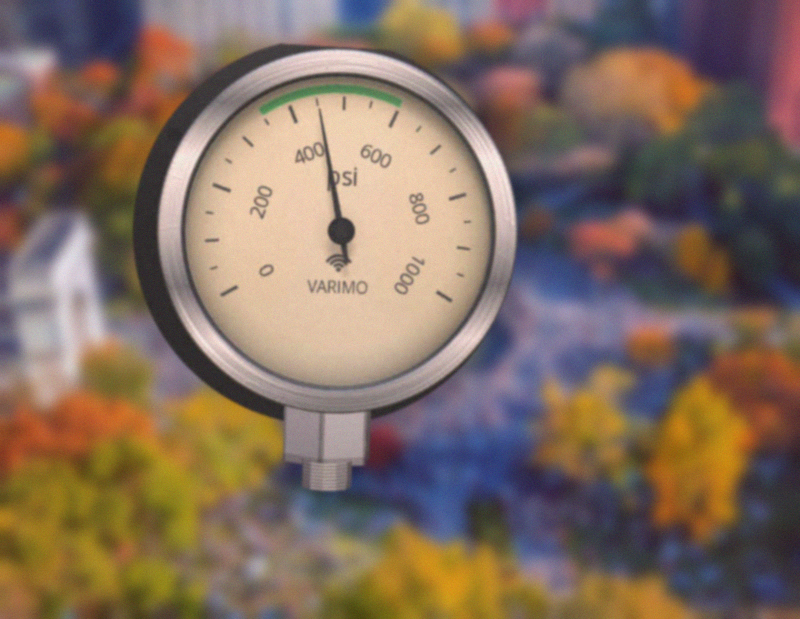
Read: 450 (psi)
